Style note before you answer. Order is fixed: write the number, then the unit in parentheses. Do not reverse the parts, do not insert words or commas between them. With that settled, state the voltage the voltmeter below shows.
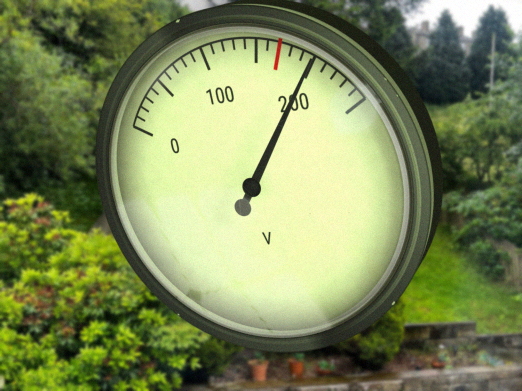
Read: 200 (V)
